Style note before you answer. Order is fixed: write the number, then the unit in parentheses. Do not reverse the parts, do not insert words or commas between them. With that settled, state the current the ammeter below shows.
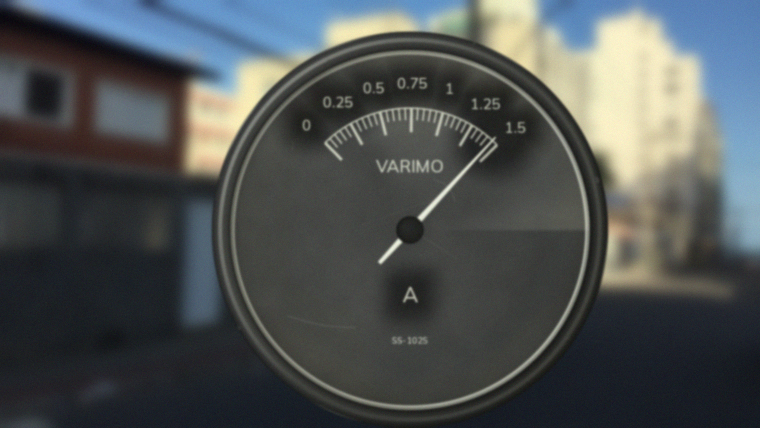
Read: 1.45 (A)
